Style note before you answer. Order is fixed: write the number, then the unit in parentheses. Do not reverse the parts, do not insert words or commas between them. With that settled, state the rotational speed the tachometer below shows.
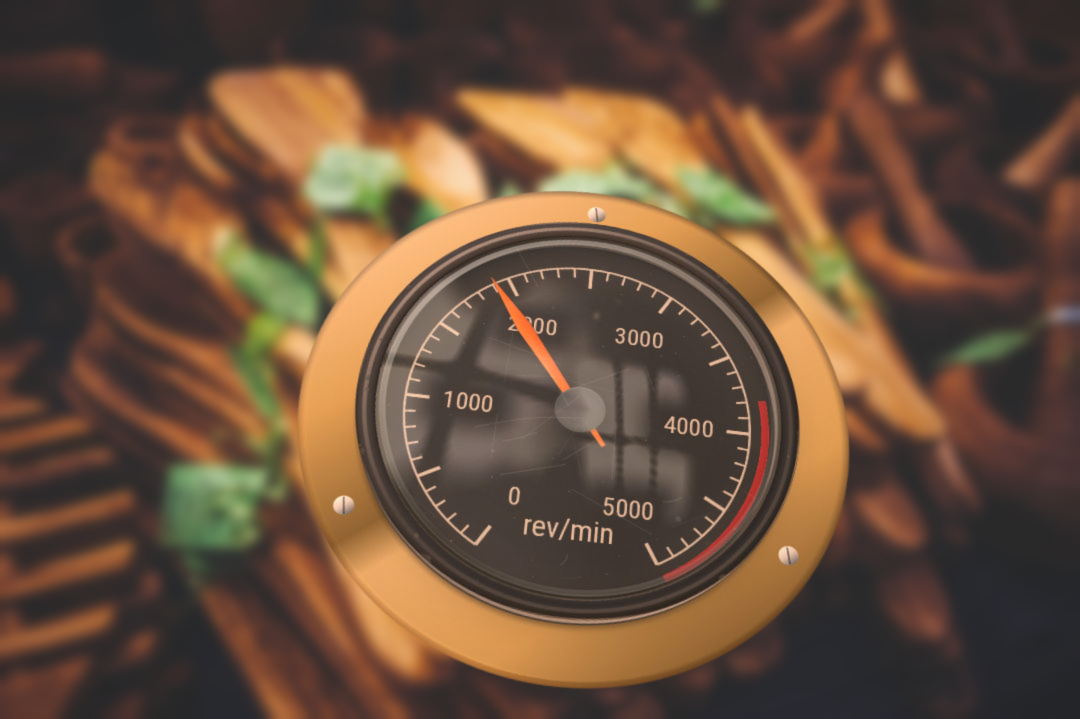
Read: 1900 (rpm)
